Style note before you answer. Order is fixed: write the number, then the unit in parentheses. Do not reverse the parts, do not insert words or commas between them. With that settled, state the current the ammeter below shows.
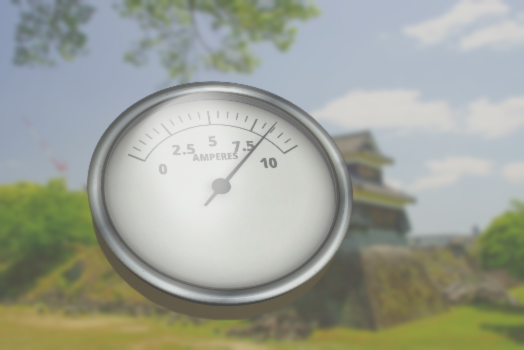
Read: 8.5 (A)
